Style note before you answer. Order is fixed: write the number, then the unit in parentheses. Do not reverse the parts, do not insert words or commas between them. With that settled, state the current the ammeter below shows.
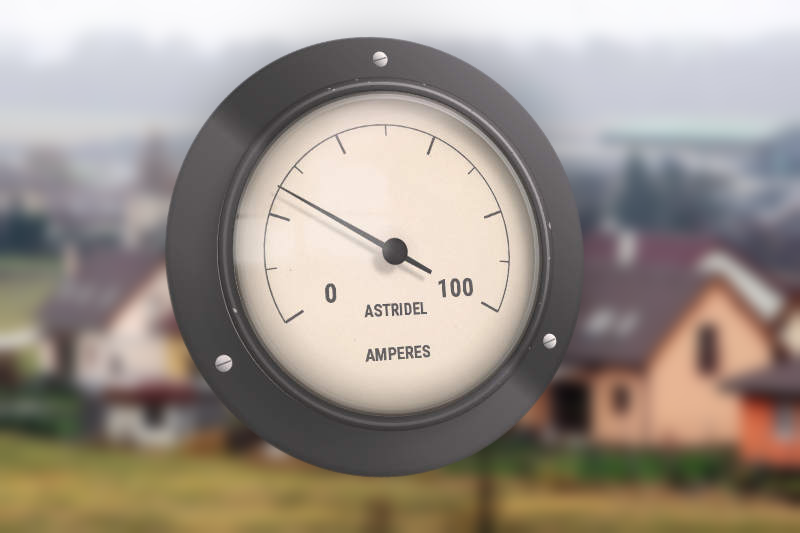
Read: 25 (A)
